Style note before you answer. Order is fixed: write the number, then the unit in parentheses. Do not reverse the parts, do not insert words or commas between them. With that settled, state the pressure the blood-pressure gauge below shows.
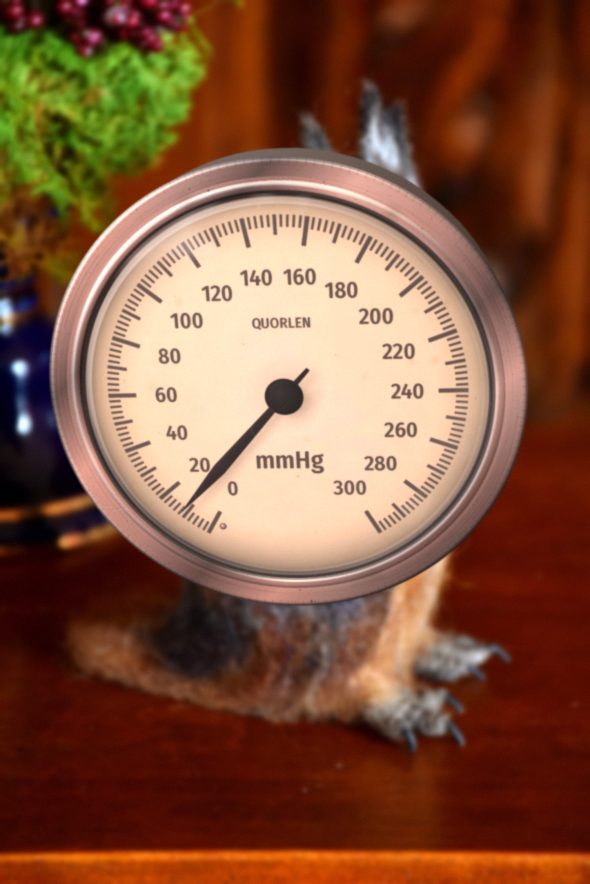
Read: 12 (mmHg)
